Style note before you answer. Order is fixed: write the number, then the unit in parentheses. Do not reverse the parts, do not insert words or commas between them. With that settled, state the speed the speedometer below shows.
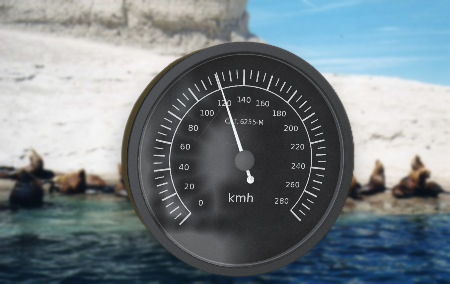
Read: 120 (km/h)
